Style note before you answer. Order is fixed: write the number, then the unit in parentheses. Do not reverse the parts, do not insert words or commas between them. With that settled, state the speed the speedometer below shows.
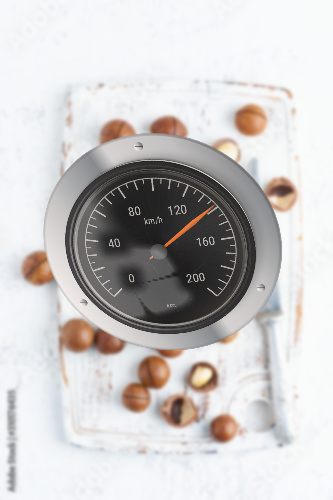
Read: 137.5 (km/h)
